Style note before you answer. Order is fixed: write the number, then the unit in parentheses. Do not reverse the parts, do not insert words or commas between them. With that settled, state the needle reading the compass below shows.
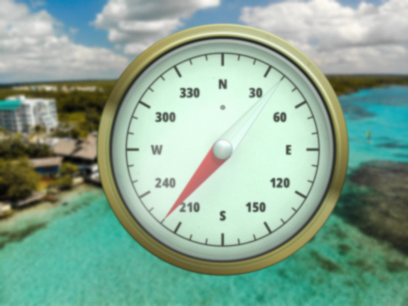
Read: 220 (°)
